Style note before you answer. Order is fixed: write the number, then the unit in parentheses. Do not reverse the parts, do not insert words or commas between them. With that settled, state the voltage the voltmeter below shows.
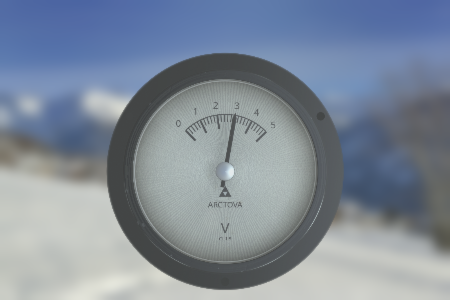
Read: 3 (V)
